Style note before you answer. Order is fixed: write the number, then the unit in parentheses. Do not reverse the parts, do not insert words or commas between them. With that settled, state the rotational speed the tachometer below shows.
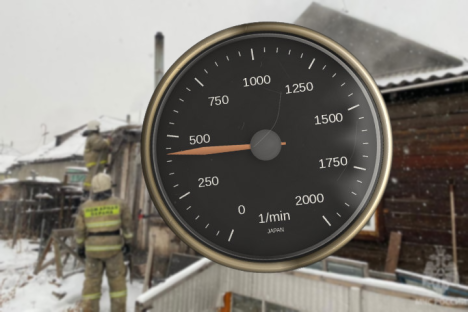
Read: 425 (rpm)
